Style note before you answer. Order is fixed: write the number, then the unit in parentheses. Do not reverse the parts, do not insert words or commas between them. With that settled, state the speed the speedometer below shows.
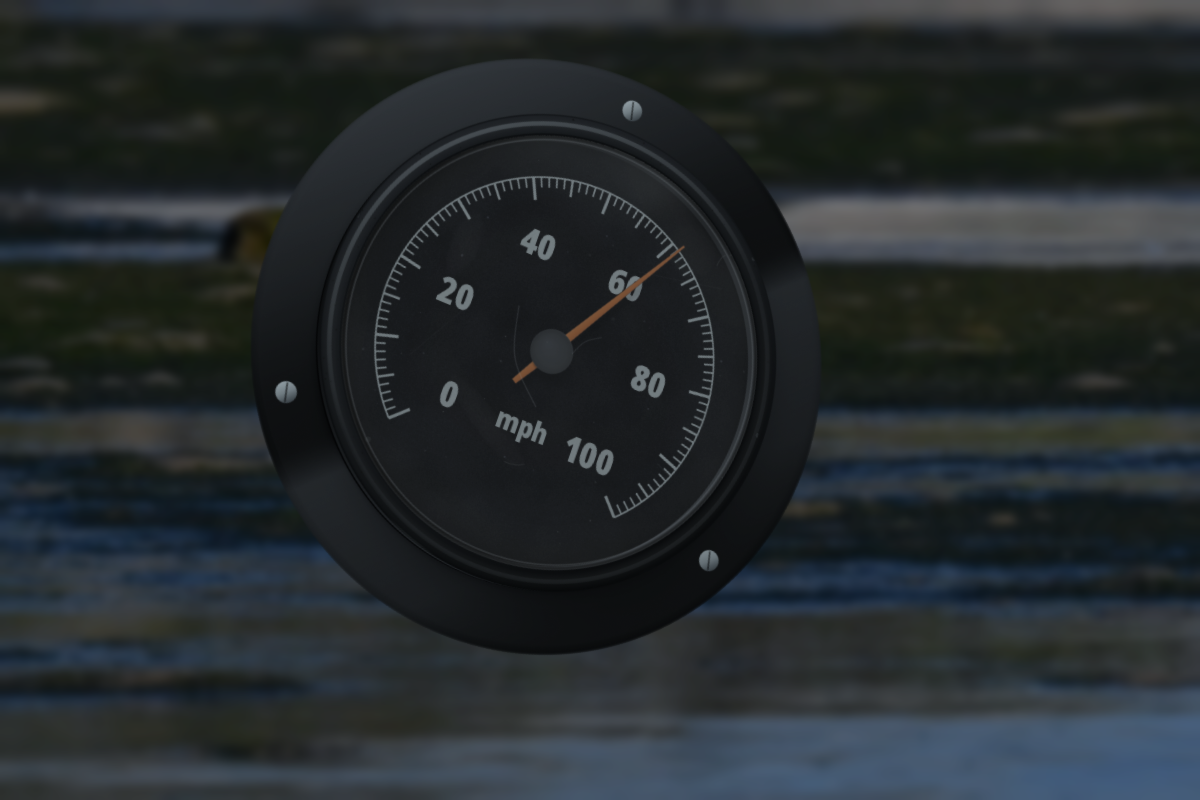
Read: 61 (mph)
